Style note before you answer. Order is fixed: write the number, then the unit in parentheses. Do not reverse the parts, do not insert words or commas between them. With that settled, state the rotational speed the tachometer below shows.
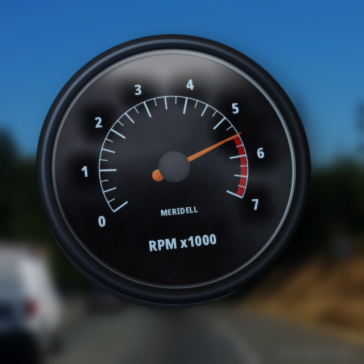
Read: 5500 (rpm)
